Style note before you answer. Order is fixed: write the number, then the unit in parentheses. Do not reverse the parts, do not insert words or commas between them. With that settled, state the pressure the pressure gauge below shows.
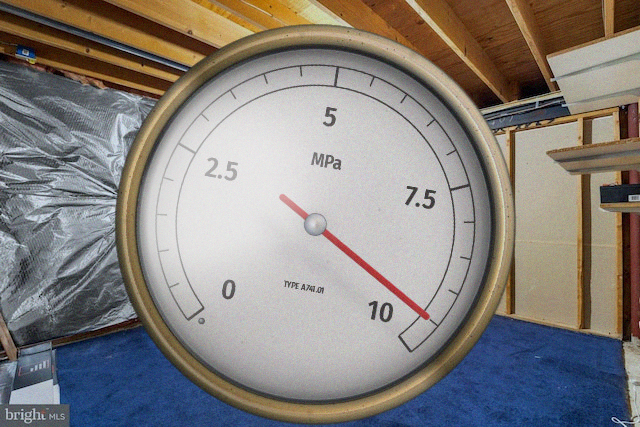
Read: 9.5 (MPa)
